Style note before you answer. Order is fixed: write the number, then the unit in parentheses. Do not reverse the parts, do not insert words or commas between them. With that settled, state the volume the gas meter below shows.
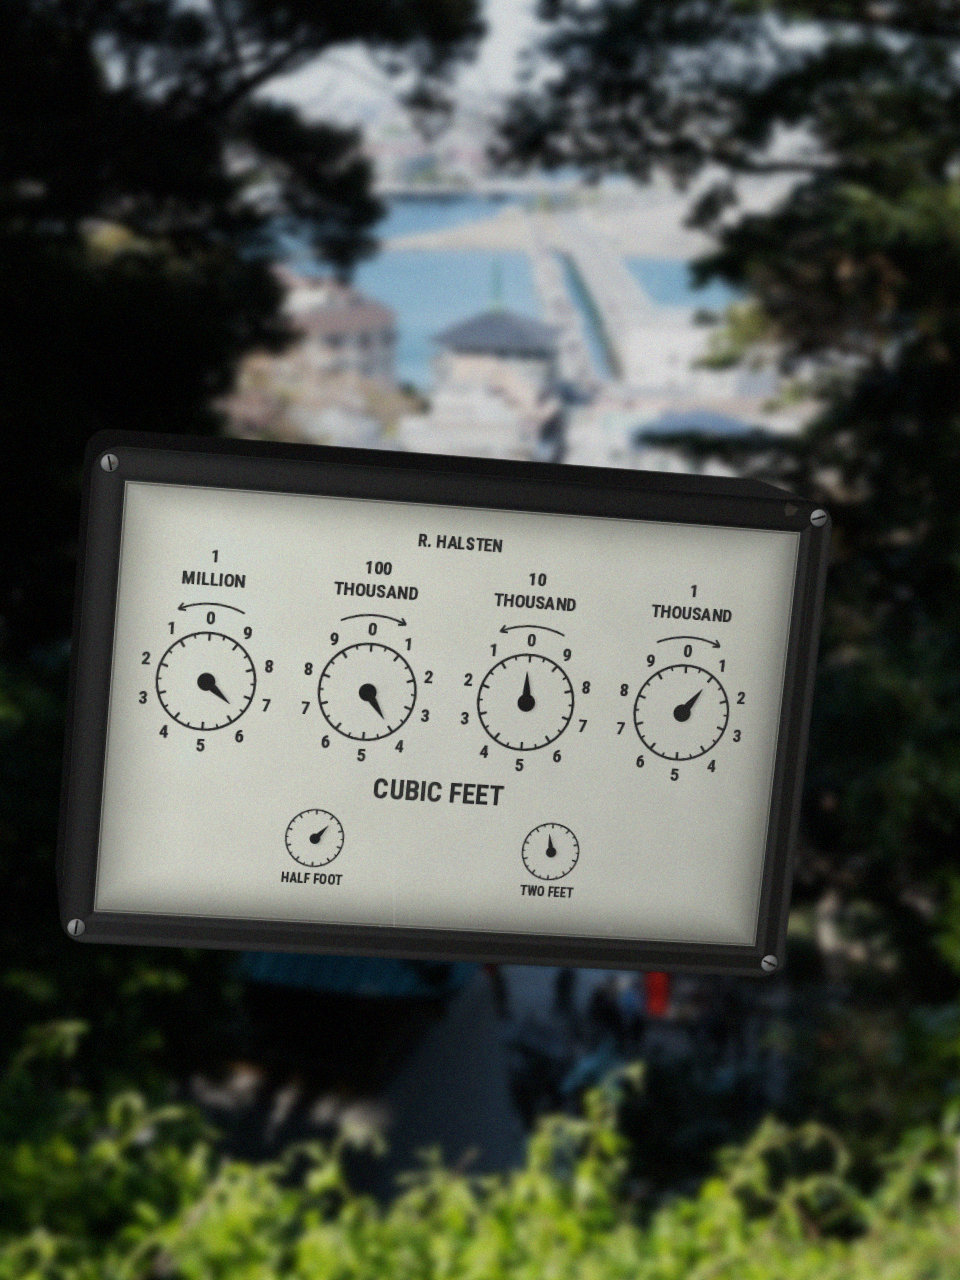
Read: 640100 (ft³)
